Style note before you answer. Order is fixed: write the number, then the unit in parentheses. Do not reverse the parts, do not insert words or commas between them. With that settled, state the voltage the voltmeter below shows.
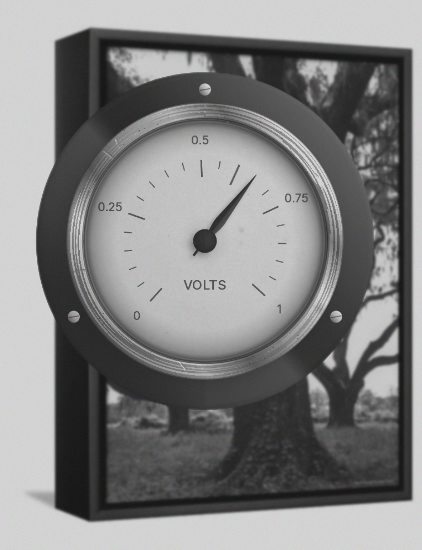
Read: 0.65 (V)
